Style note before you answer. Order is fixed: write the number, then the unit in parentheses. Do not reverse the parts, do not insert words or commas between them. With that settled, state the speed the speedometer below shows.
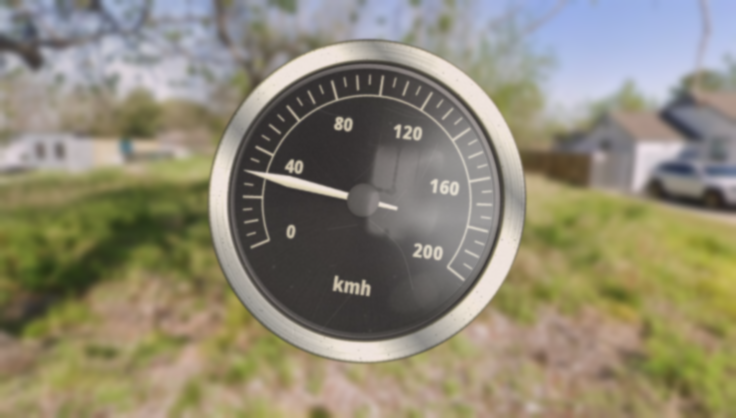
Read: 30 (km/h)
